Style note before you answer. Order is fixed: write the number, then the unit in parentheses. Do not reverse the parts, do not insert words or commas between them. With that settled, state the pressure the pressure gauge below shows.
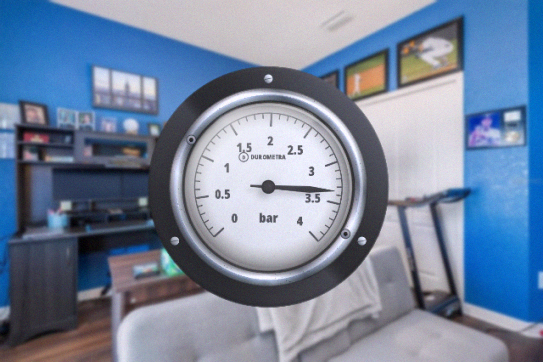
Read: 3.35 (bar)
